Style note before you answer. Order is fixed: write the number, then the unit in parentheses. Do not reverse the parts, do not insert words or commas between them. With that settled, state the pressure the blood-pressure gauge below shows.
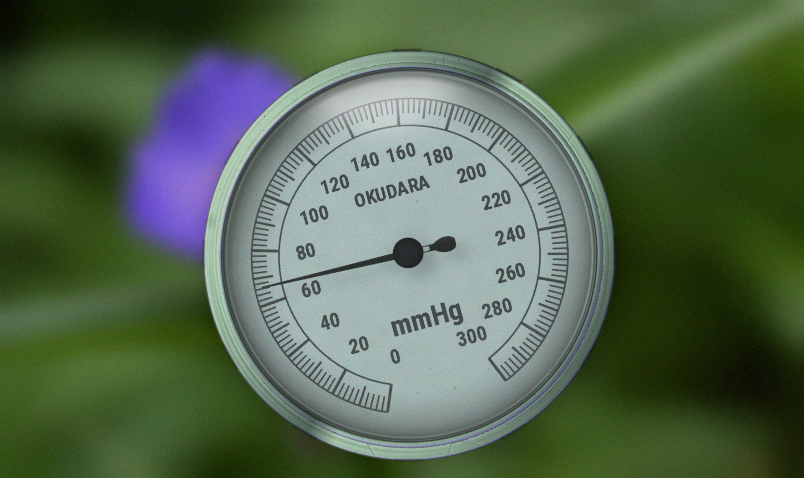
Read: 66 (mmHg)
